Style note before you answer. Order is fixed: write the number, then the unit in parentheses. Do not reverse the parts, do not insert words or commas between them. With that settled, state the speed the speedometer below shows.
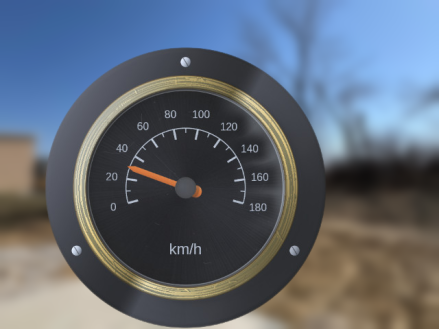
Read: 30 (km/h)
